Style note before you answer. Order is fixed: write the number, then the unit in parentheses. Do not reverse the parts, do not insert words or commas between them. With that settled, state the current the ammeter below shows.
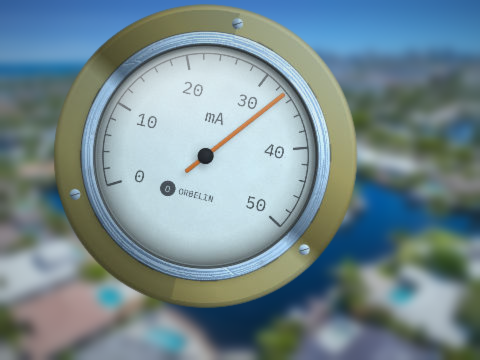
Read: 33 (mA)
